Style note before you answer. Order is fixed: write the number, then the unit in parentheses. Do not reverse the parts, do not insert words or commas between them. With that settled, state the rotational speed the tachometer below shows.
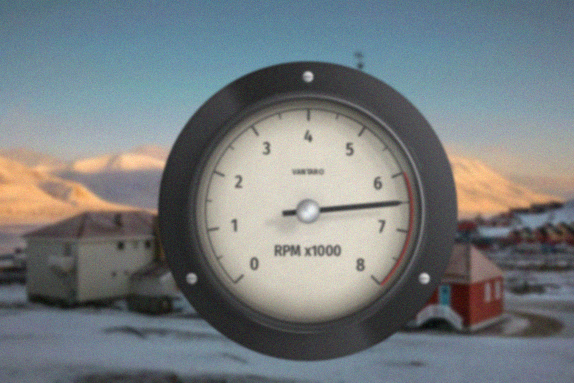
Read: 6500 (rpm)
